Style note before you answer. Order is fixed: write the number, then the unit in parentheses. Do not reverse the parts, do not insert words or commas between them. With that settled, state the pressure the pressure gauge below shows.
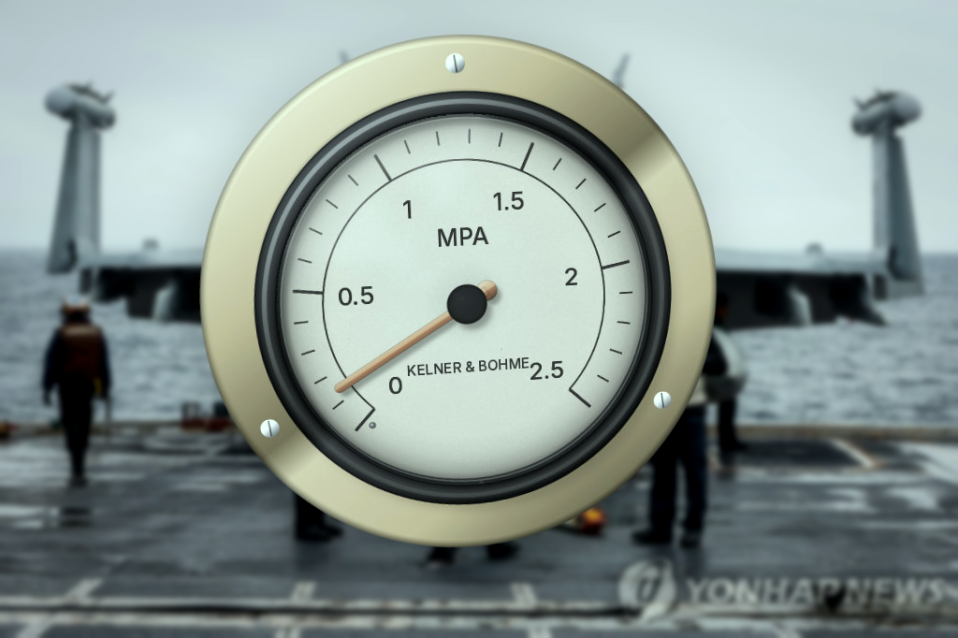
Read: 0.15 (MPa)
